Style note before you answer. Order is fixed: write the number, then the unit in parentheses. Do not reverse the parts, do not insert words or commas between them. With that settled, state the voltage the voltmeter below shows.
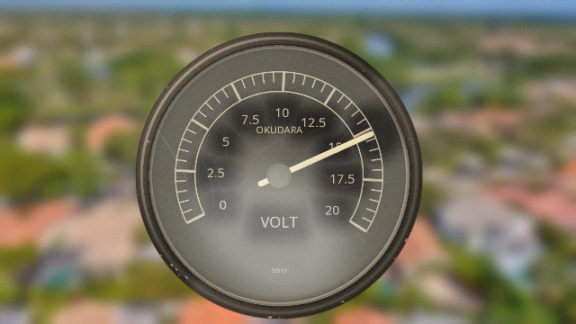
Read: 15.25 (V)
